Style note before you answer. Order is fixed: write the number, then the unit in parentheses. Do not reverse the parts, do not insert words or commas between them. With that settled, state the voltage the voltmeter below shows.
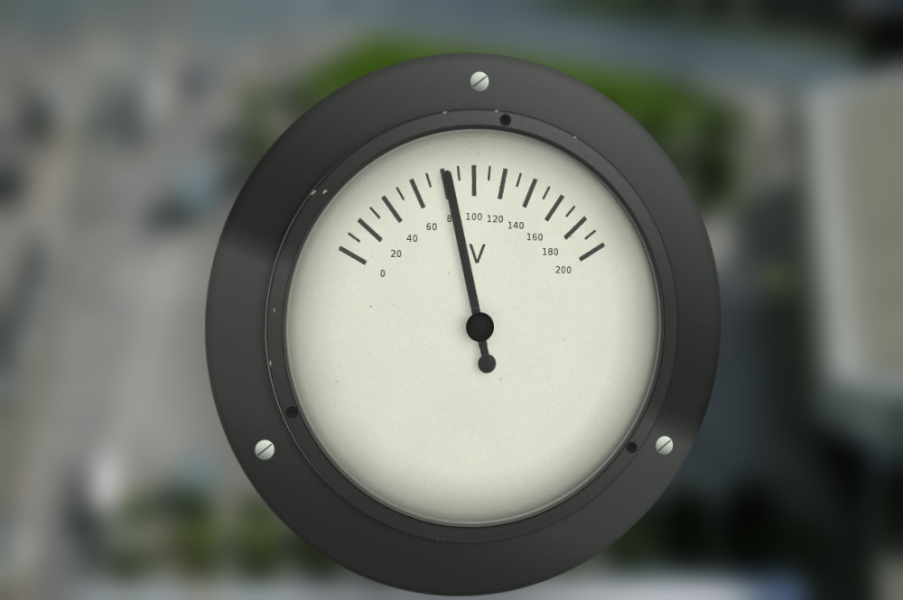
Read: 80 (V)
